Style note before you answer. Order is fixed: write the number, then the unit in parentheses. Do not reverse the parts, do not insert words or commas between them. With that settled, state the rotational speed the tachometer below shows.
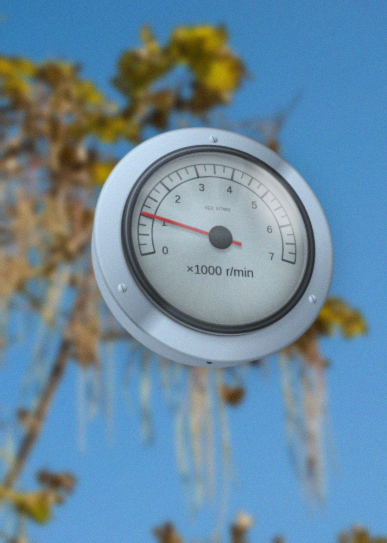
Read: 1000 (rpm)
